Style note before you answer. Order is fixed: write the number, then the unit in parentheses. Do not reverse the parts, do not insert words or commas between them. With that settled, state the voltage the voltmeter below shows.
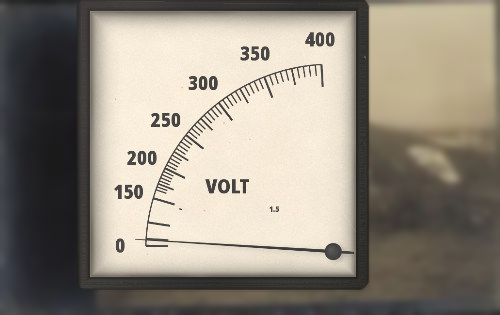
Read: 50 (V)
